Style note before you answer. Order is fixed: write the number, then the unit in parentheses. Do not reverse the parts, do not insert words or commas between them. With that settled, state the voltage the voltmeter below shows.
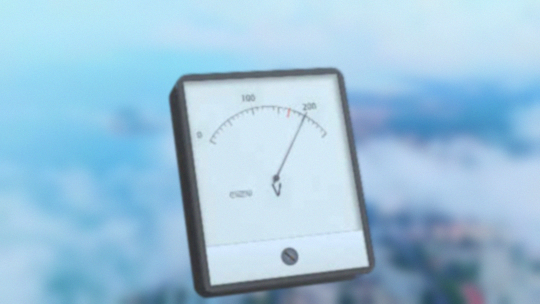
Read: 200 (V)
